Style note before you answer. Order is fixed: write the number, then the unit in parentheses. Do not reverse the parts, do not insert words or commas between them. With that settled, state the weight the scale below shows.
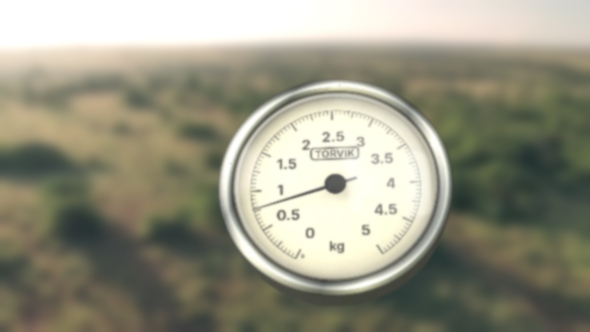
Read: 0.75 (kg)
